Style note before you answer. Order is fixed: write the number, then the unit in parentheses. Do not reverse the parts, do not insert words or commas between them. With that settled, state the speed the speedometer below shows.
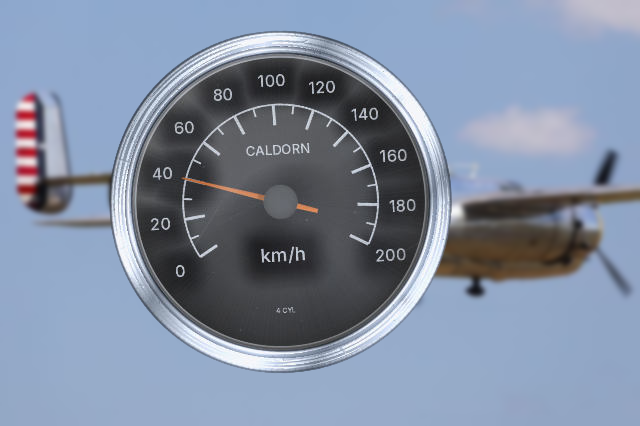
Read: 40 (km/h)
